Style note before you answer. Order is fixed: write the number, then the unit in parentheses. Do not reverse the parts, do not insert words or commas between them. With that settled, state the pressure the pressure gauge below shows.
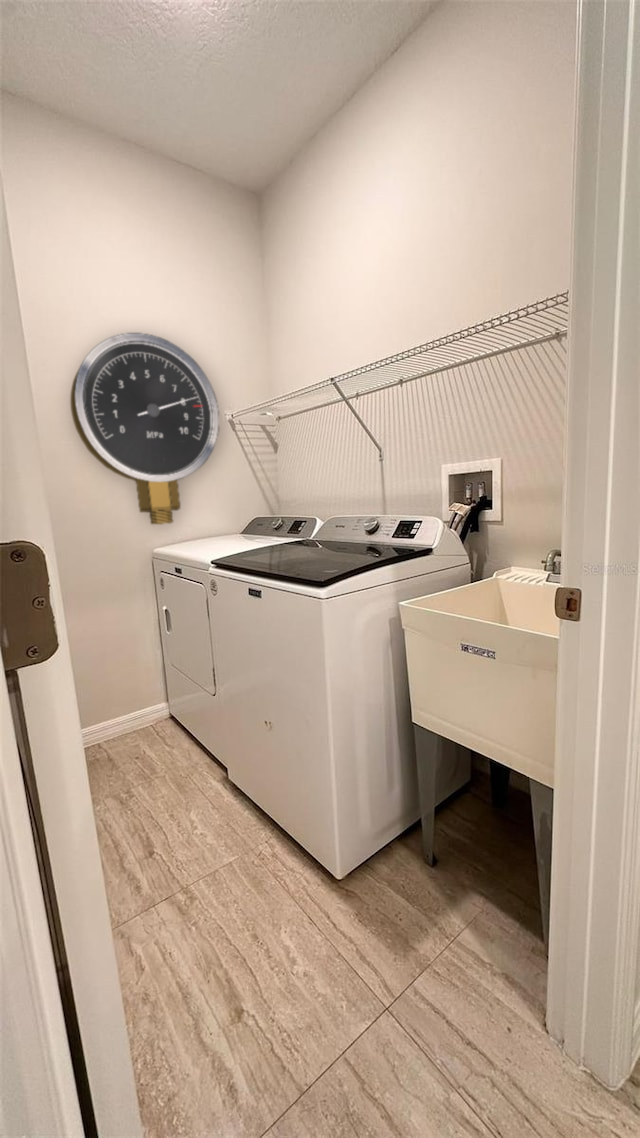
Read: 8 (MPa)
